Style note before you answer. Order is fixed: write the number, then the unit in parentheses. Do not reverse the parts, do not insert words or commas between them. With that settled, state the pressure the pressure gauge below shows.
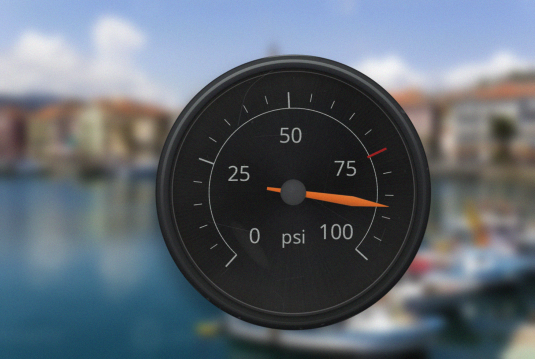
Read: 87.5 (psi)
